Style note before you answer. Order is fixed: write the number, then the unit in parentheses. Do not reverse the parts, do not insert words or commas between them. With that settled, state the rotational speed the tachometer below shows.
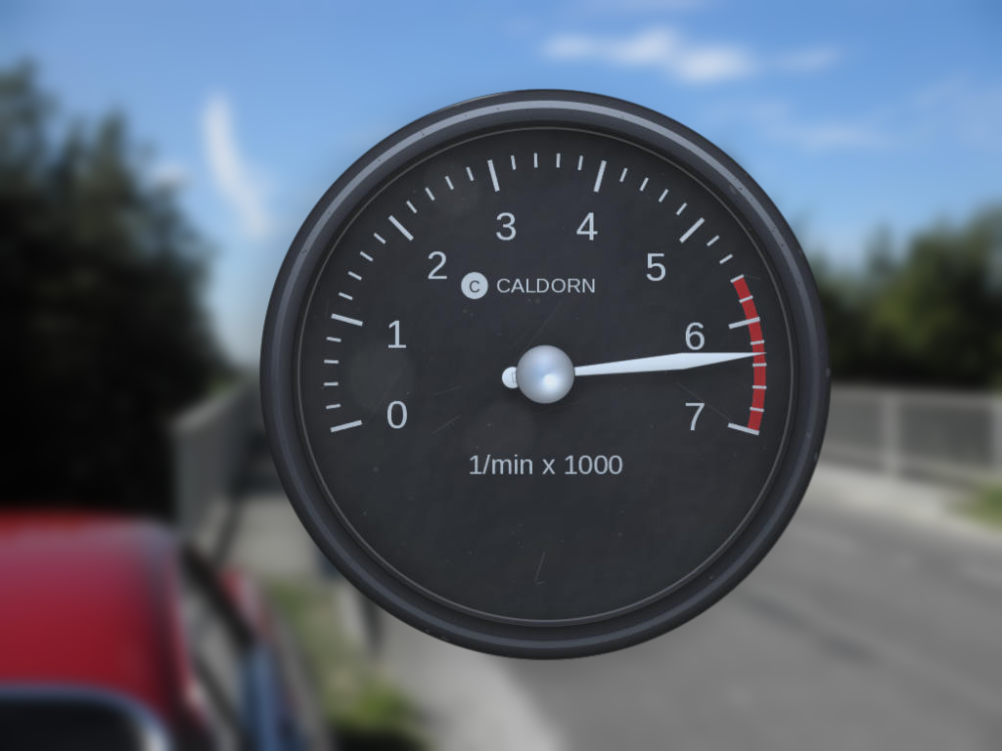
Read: 6300 (rpm)
